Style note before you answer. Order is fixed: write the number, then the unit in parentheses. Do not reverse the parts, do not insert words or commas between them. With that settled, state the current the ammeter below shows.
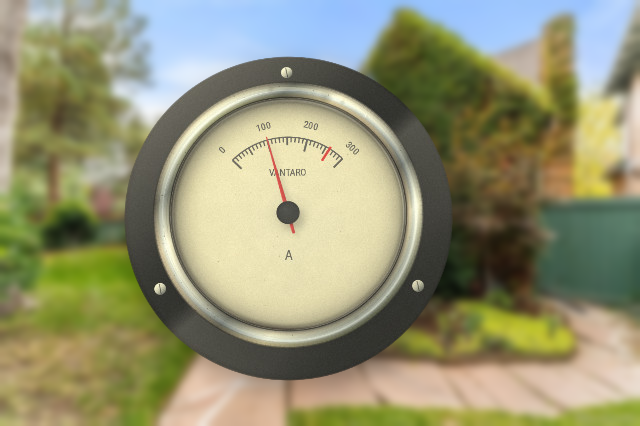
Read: 100 (A)
